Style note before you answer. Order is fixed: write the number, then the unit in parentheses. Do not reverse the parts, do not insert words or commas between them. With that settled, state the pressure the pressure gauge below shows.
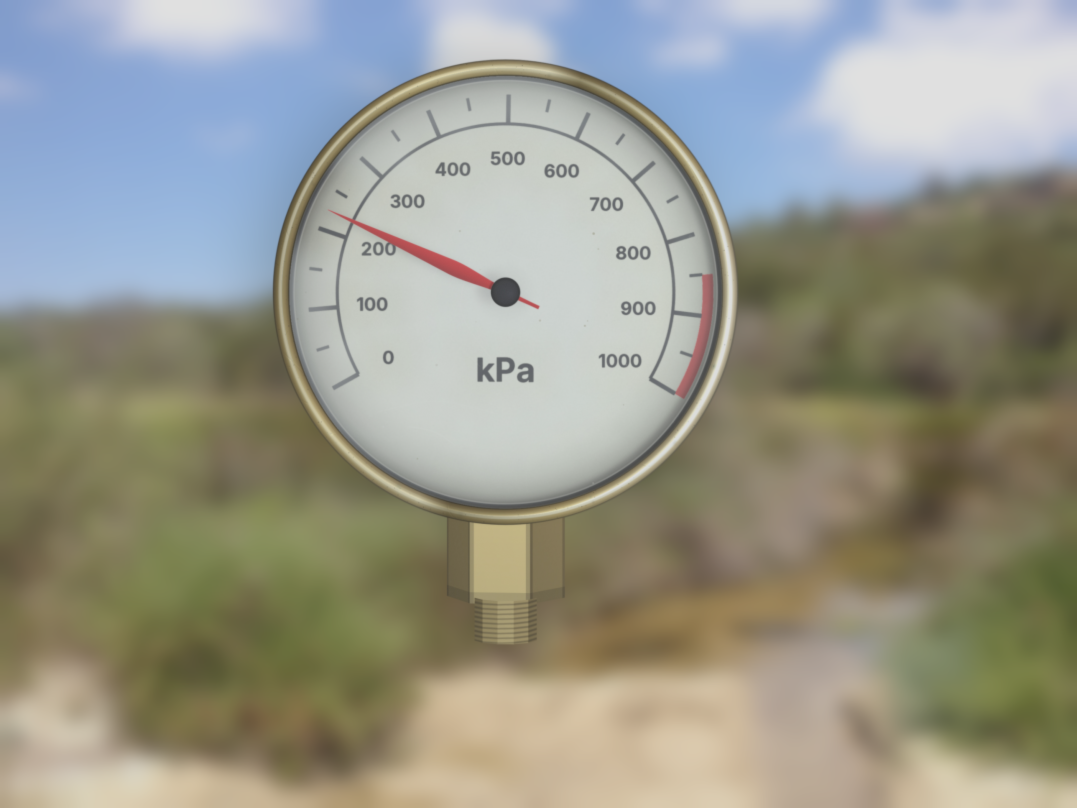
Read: 225 (kPa)
